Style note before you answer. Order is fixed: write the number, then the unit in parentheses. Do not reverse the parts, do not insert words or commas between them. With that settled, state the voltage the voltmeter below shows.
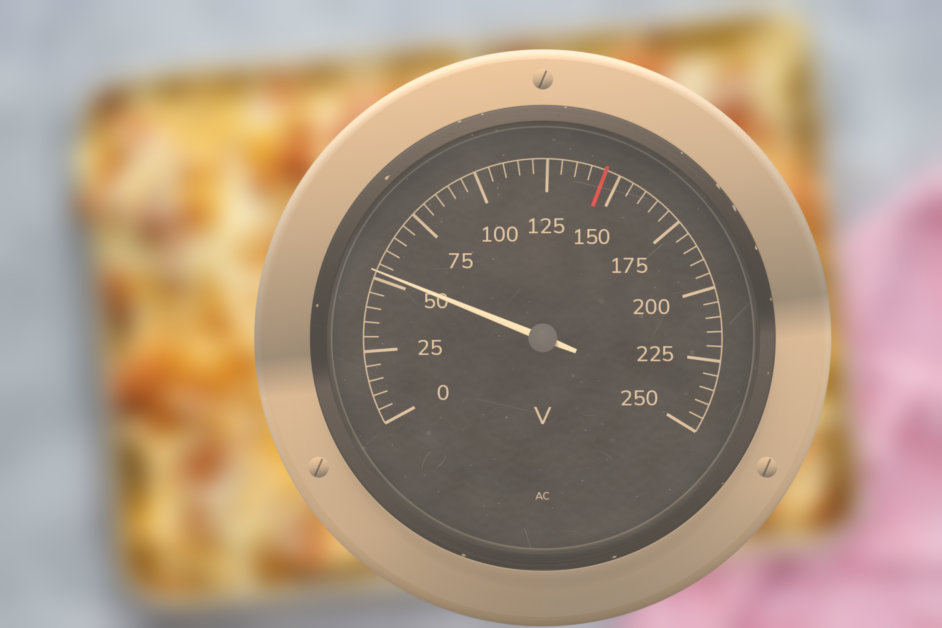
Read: 52.5 (V)
